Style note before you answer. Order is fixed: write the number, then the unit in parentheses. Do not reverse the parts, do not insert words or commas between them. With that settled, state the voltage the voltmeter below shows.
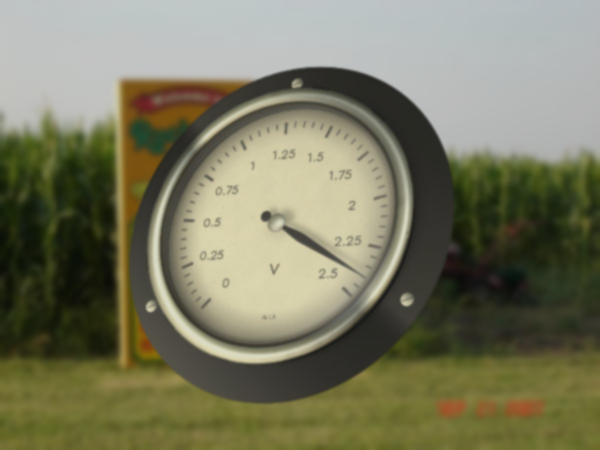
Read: 2.4 (V)
